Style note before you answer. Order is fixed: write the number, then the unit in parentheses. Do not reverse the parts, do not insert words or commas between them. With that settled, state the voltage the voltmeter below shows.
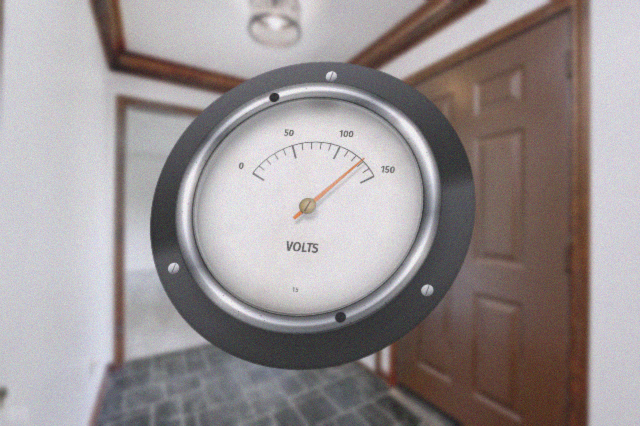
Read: 130 (V)
